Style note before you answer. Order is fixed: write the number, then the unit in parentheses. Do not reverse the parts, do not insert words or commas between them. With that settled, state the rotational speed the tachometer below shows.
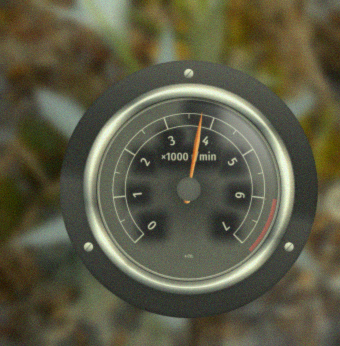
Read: 3750 (rpm)
